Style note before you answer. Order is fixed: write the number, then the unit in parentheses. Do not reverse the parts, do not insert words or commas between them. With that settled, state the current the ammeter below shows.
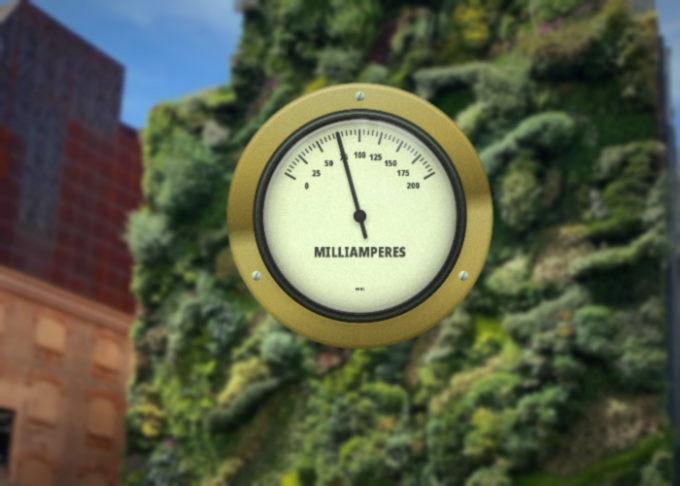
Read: 75 (mA)
